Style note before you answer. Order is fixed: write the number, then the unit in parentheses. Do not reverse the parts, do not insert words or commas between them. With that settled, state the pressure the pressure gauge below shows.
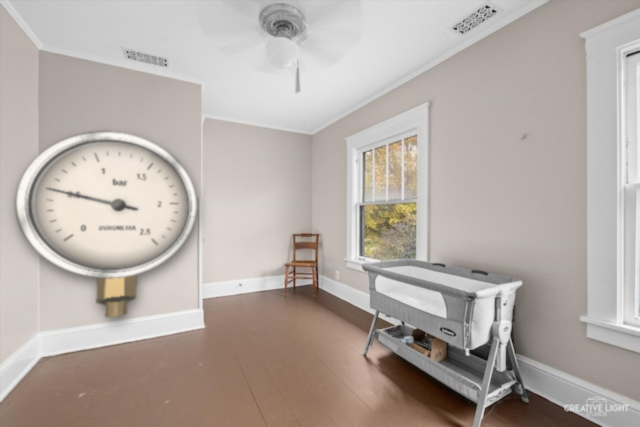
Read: 0.5 (bar)
